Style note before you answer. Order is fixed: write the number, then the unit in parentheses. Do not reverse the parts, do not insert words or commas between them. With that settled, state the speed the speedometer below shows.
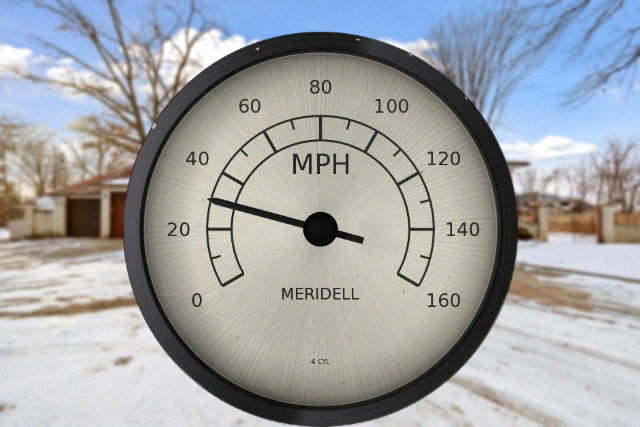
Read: 30 (mph)
